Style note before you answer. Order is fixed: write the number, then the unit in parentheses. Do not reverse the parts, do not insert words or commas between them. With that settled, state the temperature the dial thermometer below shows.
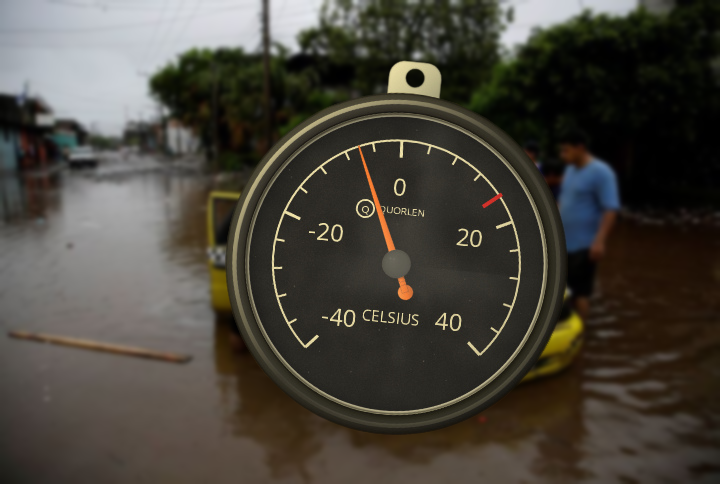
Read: -6 (°C)
